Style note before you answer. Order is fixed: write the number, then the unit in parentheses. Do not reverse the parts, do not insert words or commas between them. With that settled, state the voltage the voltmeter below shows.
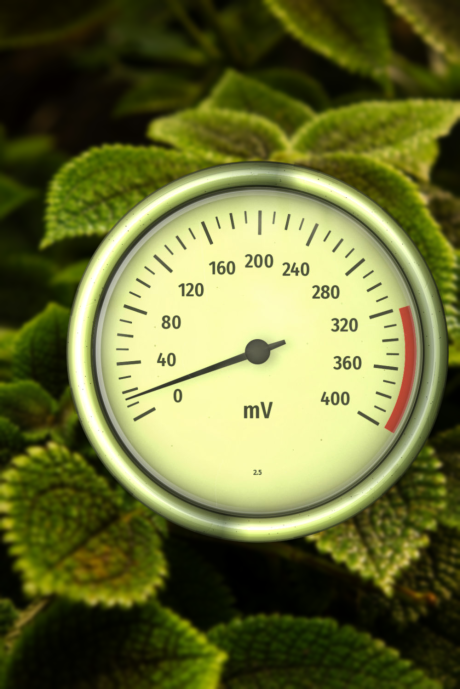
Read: 15 (mV)
